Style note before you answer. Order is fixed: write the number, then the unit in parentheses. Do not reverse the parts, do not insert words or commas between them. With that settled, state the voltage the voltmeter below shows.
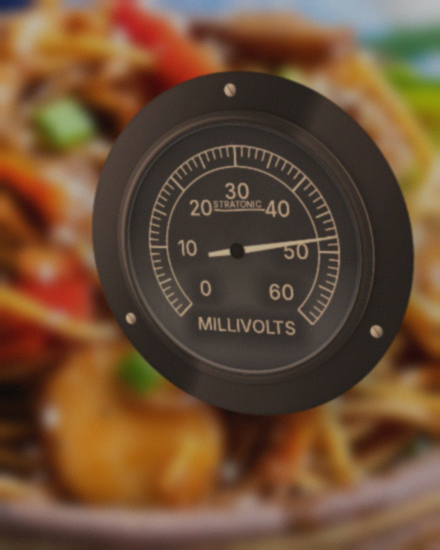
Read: 48 (mV)
